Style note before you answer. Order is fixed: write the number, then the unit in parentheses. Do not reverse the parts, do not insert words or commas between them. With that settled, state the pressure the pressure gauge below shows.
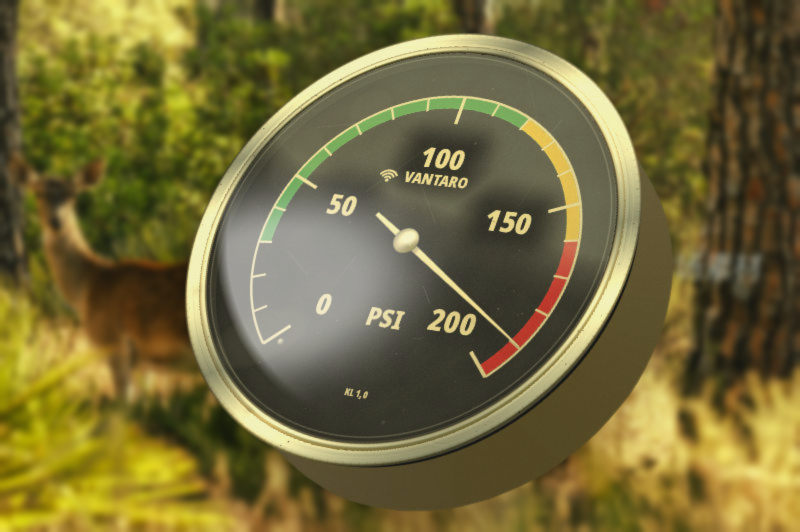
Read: 190 (psi)
